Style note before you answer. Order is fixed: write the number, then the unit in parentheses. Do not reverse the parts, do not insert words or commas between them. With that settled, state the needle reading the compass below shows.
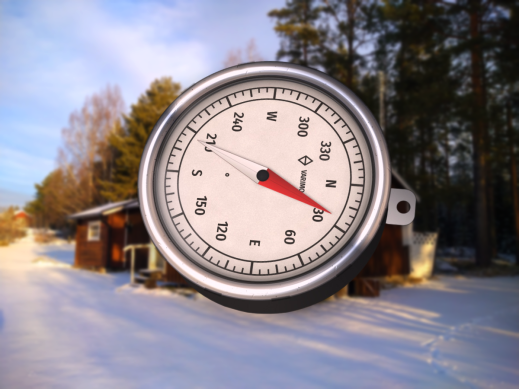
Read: 25 (°)
